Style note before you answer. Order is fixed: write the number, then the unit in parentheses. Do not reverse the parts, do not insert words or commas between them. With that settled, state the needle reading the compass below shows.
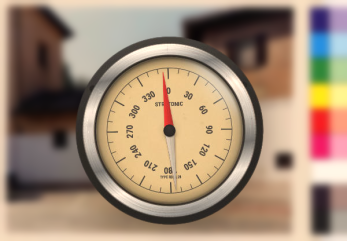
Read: 355 (°)
